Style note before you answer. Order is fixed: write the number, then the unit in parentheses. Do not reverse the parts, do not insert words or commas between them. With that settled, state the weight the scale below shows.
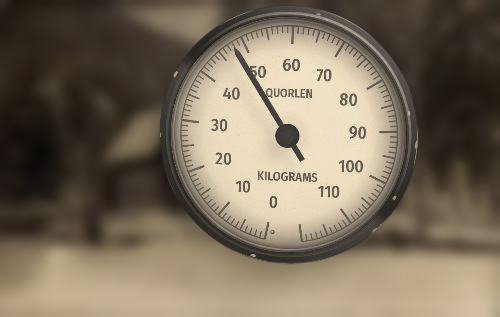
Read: 48 (kg)
